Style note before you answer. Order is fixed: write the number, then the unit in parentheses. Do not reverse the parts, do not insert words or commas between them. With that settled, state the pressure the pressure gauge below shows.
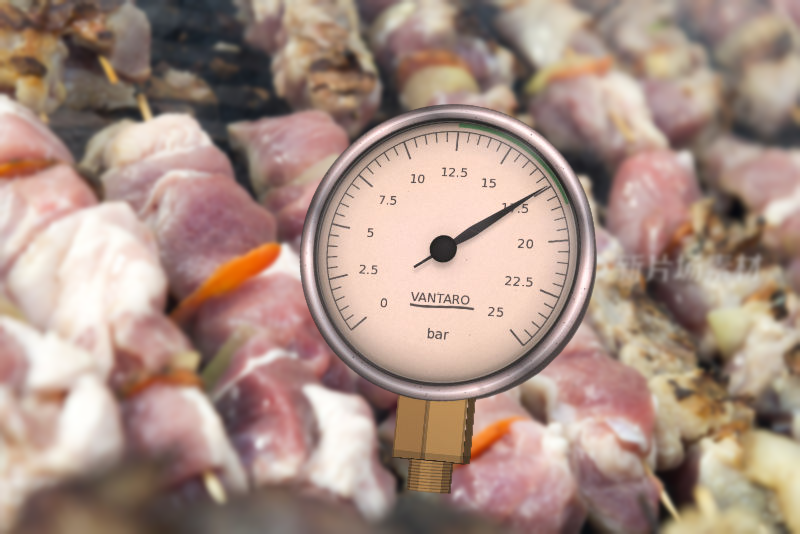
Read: 17.5 (bar)
